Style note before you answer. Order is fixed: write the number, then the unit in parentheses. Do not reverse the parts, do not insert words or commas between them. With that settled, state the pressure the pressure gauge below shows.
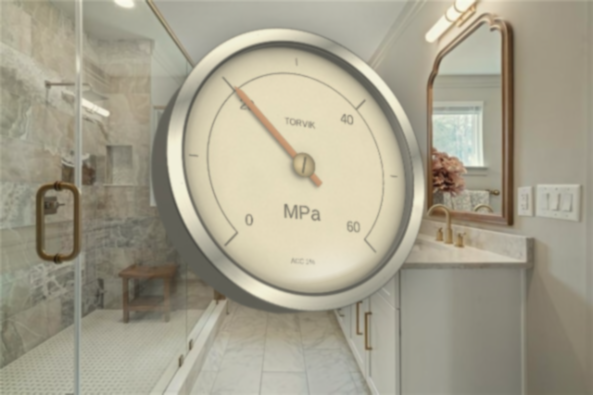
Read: 20 (MPa)
